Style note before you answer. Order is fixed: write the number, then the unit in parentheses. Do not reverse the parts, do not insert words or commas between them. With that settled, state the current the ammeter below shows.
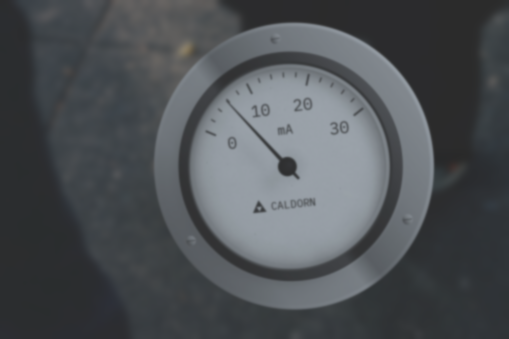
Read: 6 (mA)
